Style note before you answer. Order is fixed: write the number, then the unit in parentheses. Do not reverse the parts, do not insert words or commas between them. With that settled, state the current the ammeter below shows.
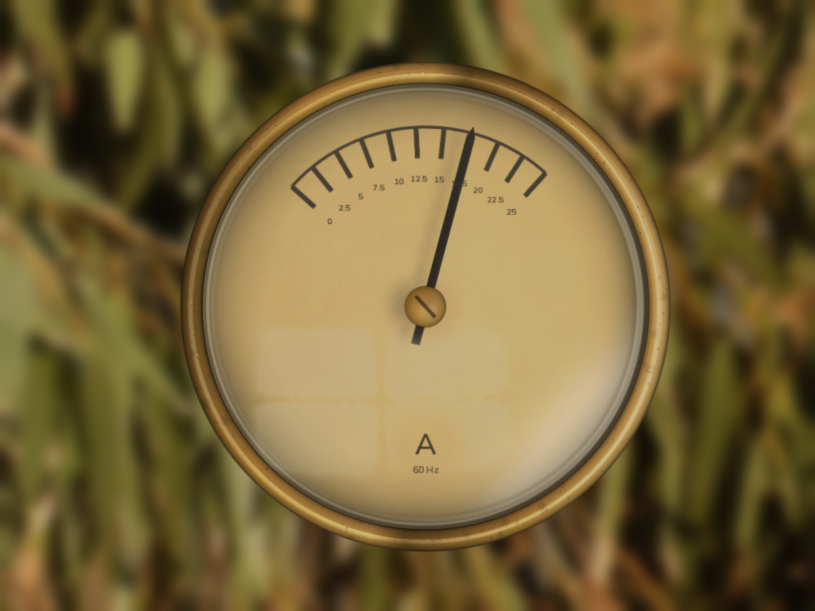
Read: 17.5 (A)
